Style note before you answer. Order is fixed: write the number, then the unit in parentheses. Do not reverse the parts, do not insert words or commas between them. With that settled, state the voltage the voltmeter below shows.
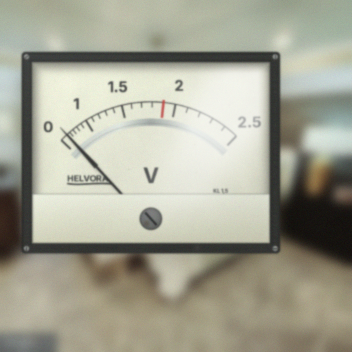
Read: 0.5 (V)
